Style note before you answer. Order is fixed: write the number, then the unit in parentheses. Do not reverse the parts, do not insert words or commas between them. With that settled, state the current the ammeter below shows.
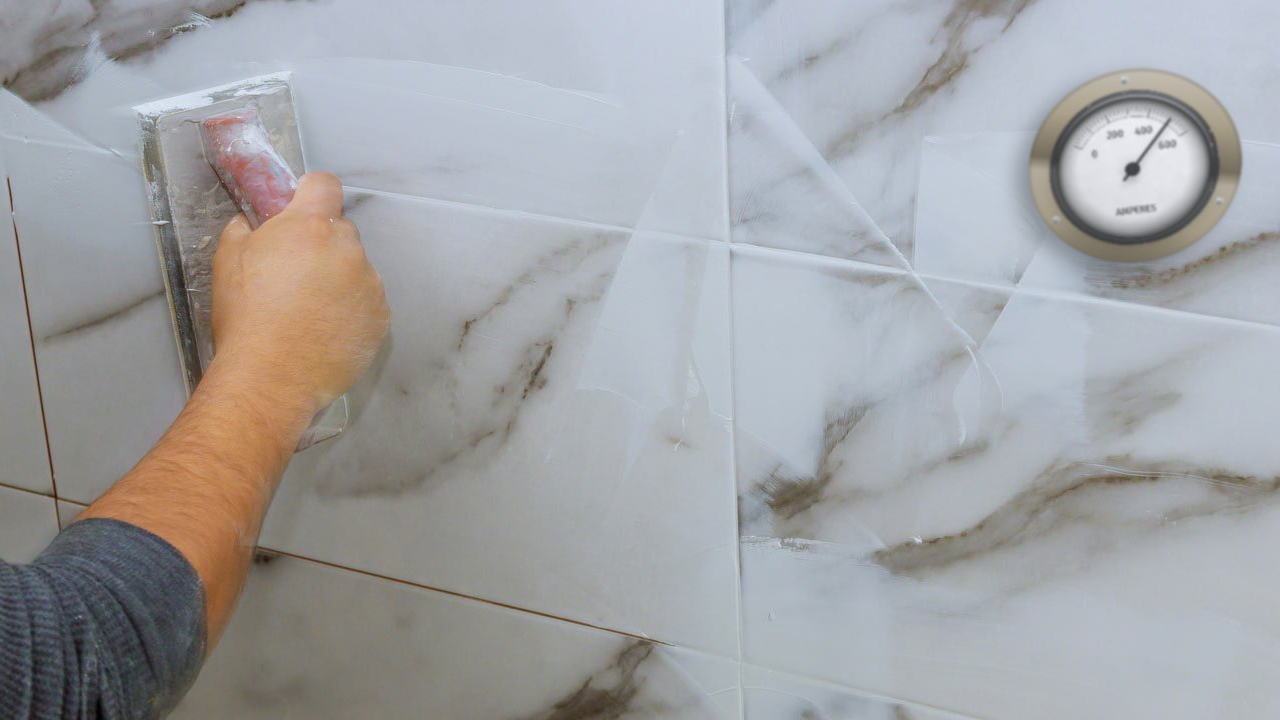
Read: 500 (A)
